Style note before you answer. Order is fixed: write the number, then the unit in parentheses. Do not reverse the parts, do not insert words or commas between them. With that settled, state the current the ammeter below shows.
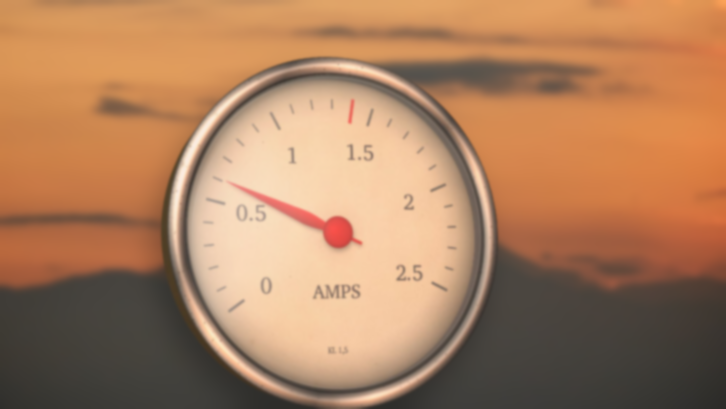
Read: 0.6 (A)
